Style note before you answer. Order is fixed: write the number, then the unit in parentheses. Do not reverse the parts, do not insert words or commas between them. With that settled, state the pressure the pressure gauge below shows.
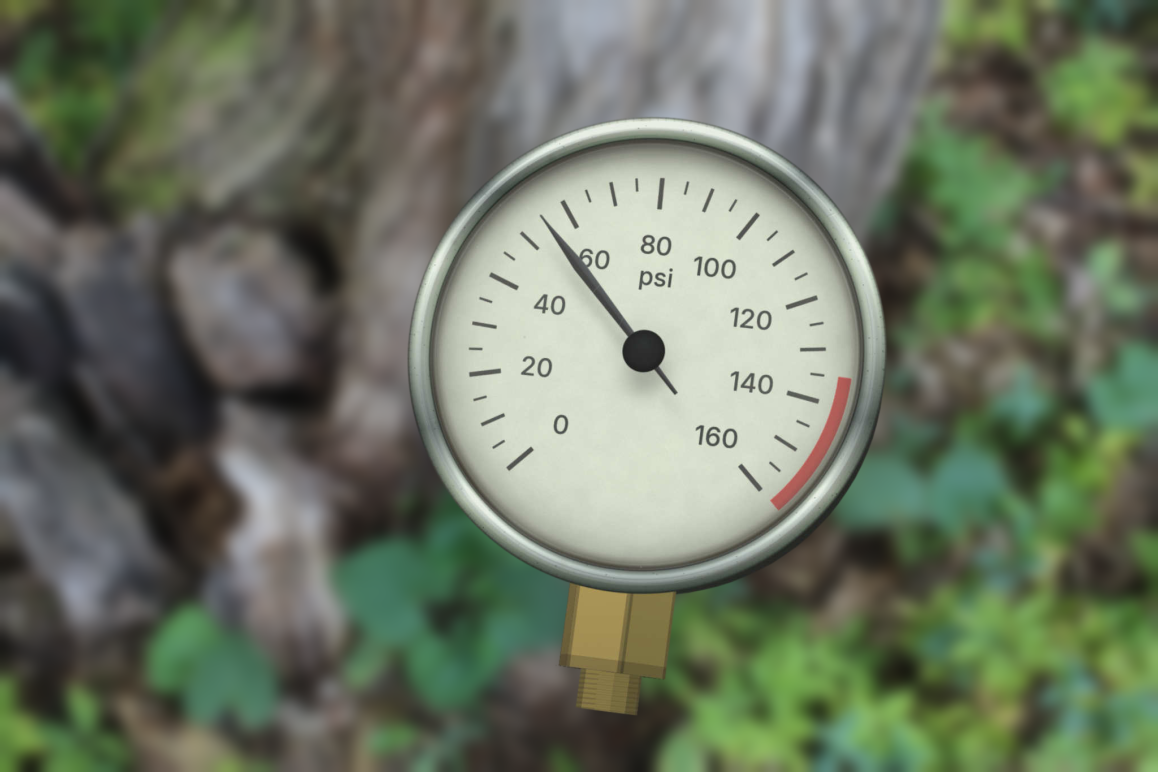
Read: 55 (psi)
